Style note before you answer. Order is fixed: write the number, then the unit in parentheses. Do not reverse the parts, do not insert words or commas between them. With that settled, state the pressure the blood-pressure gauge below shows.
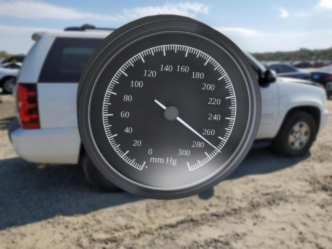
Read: 270 (mmHg)
